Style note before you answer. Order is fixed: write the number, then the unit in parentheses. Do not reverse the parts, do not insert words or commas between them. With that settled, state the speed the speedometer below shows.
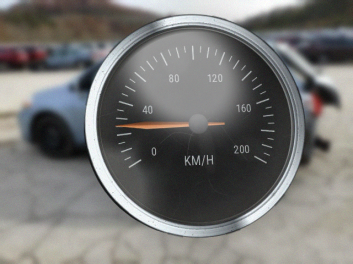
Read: 25 (km/h)
